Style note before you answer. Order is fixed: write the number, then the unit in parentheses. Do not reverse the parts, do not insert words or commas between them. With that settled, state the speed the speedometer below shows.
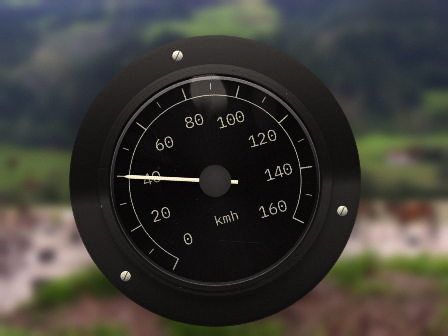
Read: 40 (km/h)
